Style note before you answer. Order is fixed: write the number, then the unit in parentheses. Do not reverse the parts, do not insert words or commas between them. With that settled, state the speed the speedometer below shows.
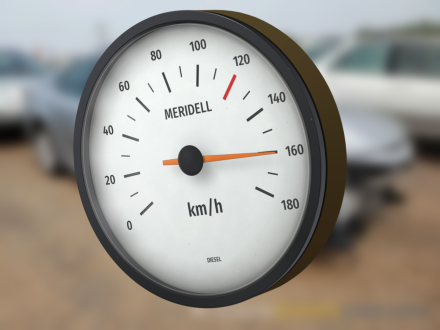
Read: 160 (km/h)
